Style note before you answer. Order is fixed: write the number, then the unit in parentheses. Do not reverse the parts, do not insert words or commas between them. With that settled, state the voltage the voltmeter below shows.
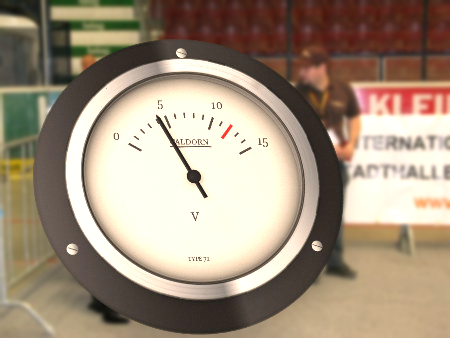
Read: 4 (V)
